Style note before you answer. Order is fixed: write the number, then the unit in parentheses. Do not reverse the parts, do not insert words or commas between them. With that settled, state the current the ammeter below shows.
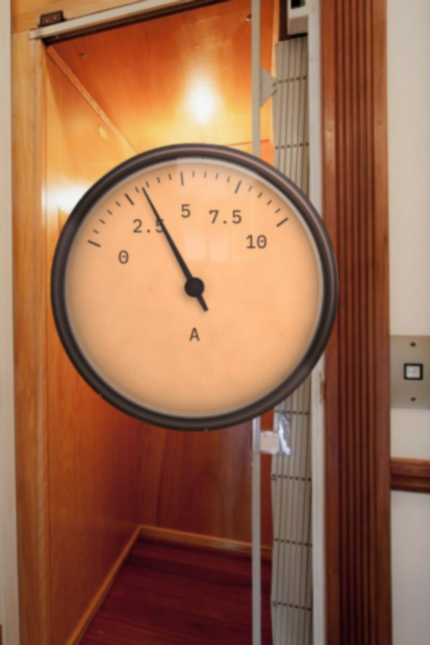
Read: 3.25 (A)
